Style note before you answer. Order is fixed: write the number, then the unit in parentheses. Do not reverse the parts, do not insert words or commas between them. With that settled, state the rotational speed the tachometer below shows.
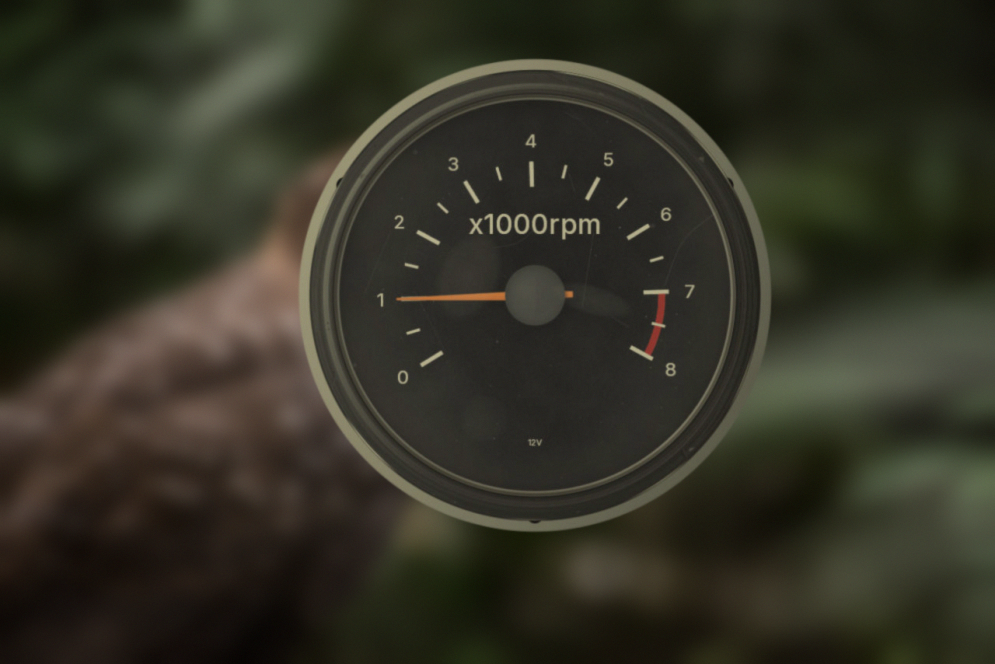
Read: 1000 (rpm)
